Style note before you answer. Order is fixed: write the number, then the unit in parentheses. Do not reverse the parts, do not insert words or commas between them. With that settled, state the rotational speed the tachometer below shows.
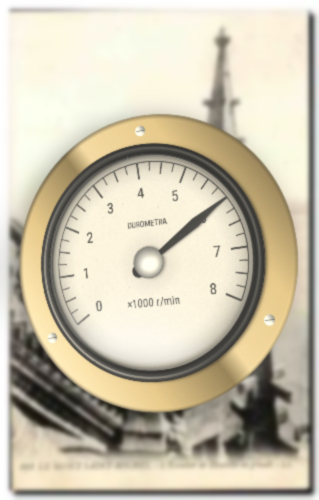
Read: 6000 (rpm)
